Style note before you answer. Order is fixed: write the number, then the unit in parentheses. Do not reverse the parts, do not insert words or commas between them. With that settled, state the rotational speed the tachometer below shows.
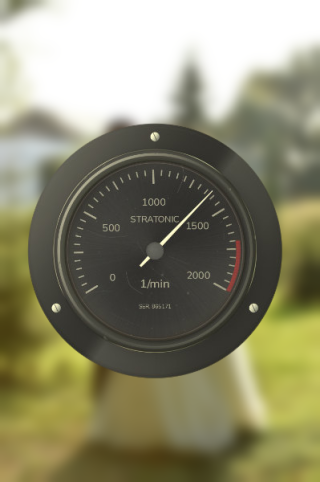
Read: 1375 (rpm)
